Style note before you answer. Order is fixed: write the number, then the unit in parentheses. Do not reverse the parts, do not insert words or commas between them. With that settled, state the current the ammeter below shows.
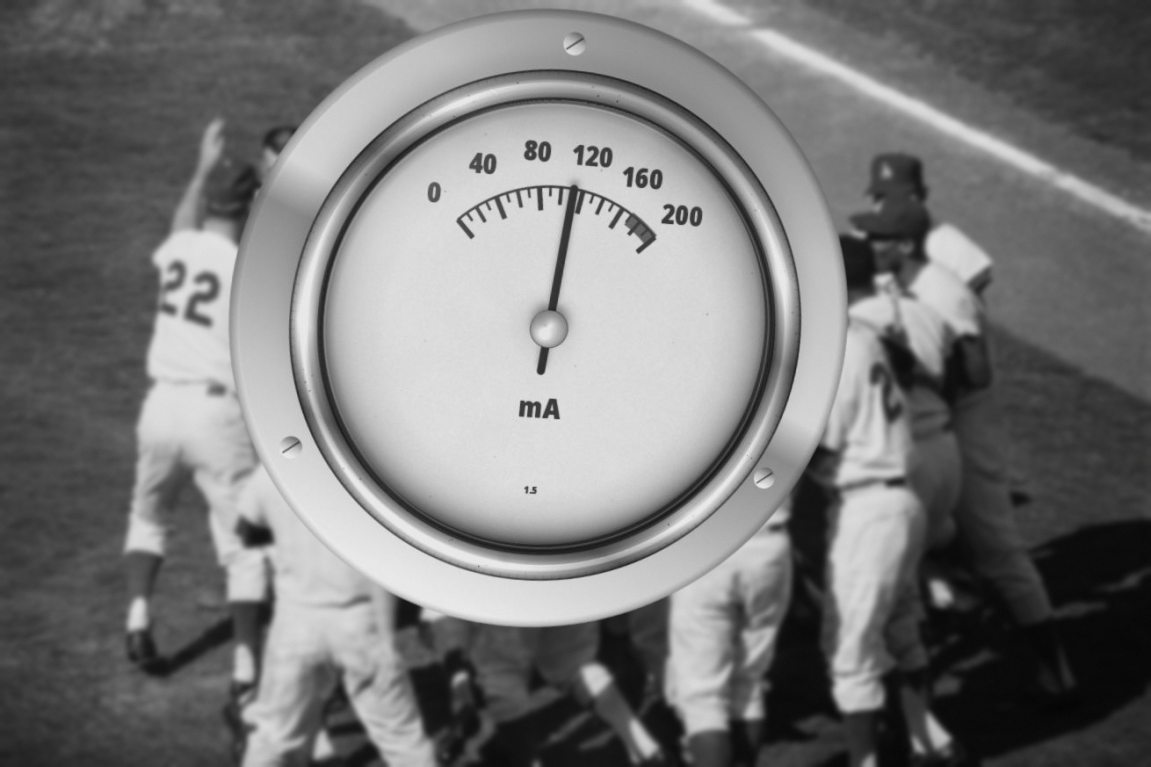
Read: 110 (mA)
